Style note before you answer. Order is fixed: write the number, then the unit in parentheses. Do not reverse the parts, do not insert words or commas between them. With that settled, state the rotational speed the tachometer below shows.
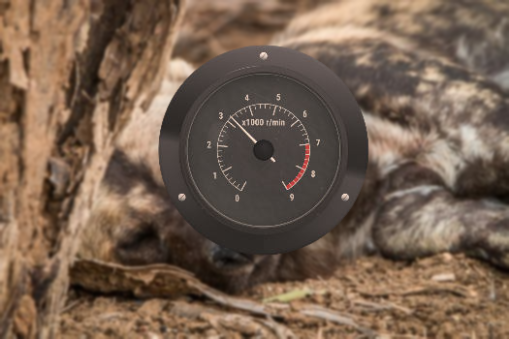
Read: 3200 (rpm)
